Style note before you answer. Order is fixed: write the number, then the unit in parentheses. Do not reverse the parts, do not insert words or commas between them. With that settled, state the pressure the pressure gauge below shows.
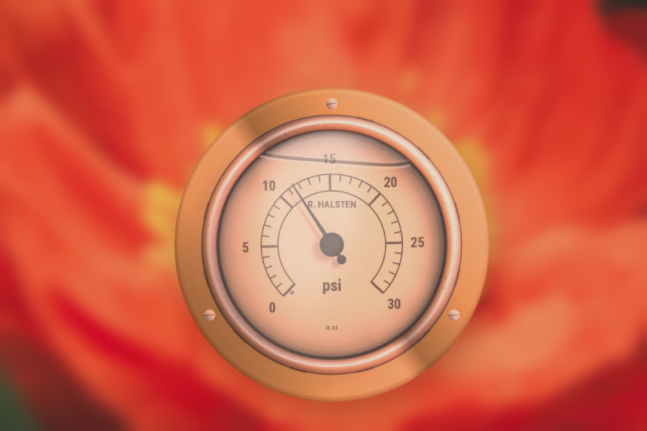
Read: 11.5 (psi)
